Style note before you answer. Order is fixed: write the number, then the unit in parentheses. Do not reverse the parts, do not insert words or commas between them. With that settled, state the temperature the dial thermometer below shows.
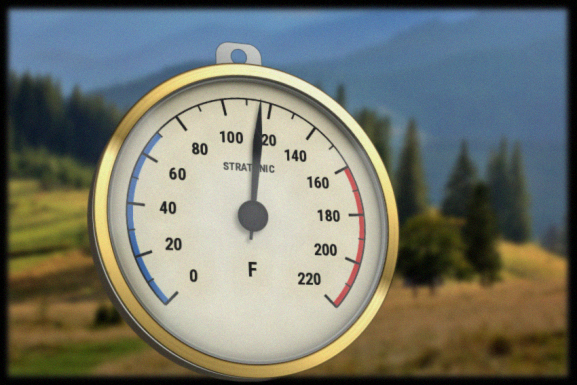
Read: 115 (°F)
